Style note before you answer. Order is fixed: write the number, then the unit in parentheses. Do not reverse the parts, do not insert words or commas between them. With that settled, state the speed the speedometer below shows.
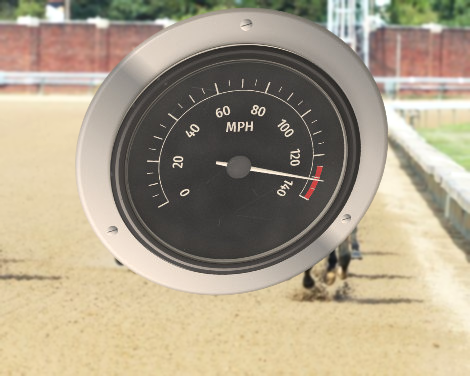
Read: 130 (mph)
